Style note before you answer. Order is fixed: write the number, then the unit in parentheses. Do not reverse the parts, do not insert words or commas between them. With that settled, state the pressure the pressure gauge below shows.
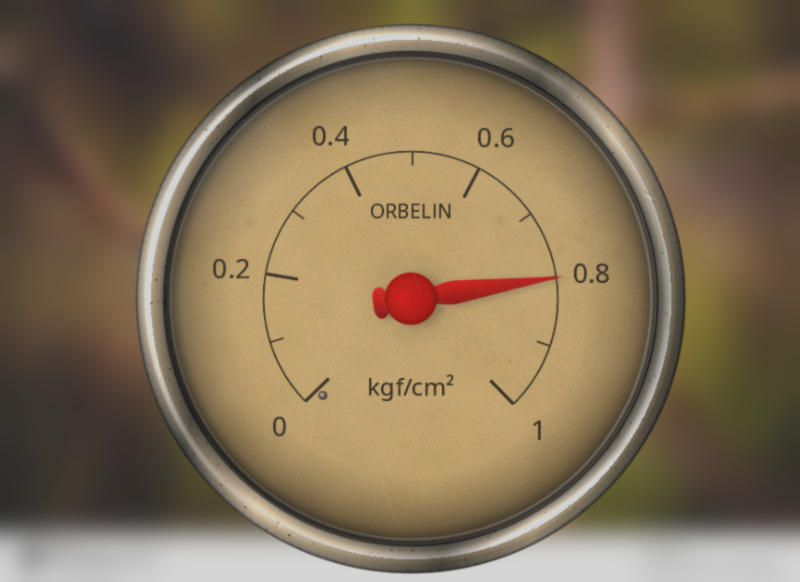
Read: 0.8 (kg/cm²)
